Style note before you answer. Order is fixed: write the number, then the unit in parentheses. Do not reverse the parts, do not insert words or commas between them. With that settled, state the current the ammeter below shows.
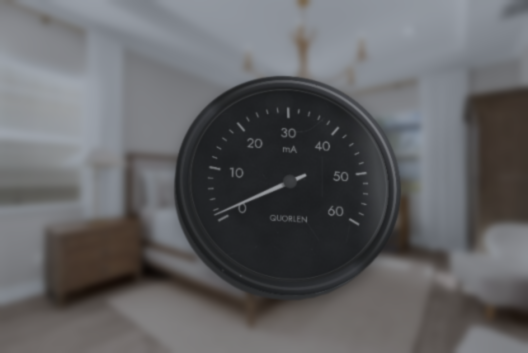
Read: 1 (mA)
